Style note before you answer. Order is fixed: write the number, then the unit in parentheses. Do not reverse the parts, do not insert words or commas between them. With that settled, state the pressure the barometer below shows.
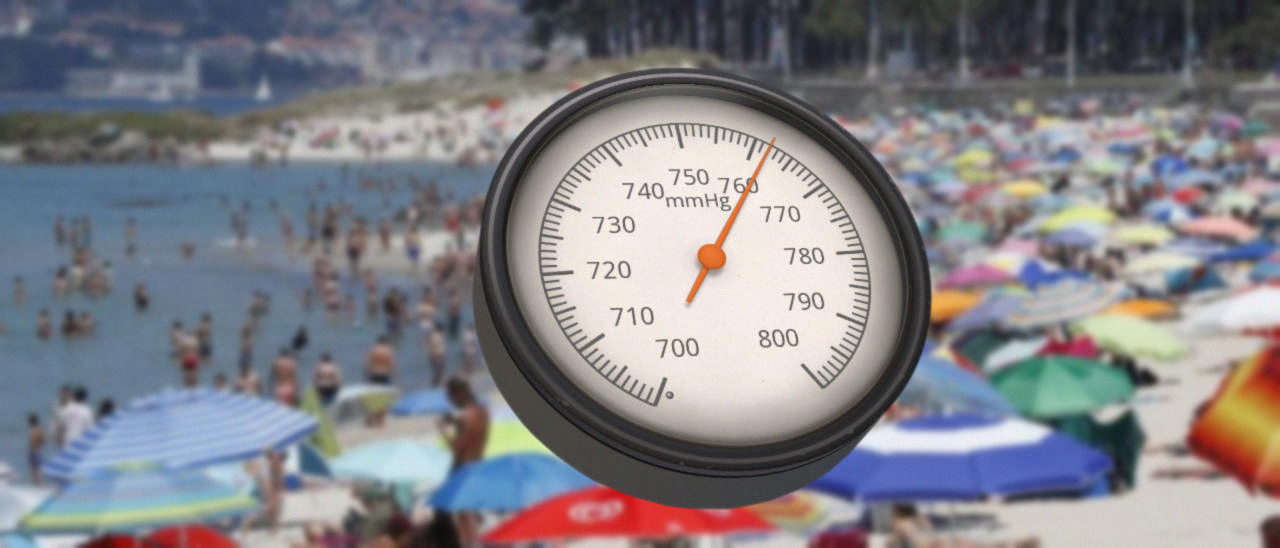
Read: 762 (mmHg)
